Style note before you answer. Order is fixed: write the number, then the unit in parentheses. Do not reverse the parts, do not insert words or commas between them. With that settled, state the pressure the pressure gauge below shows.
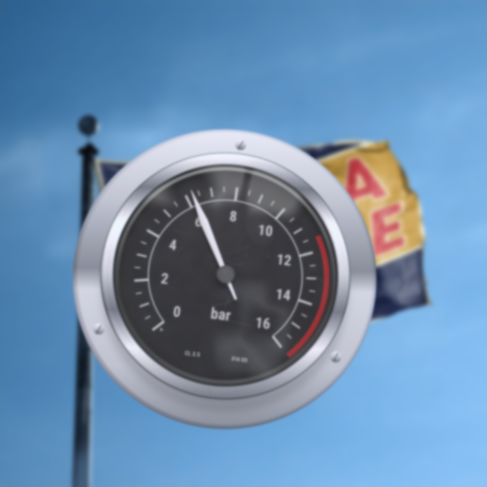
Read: 6.25 (bar)
